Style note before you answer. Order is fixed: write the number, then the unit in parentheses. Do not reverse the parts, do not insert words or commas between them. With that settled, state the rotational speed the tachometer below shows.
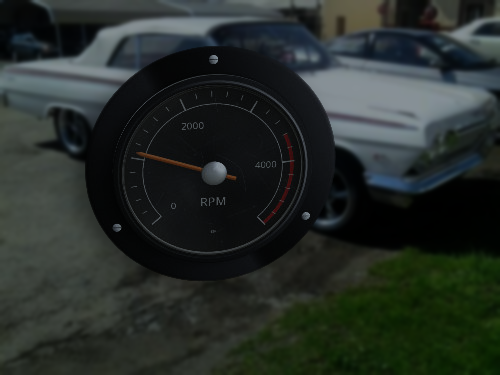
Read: 1100 (rpm)
